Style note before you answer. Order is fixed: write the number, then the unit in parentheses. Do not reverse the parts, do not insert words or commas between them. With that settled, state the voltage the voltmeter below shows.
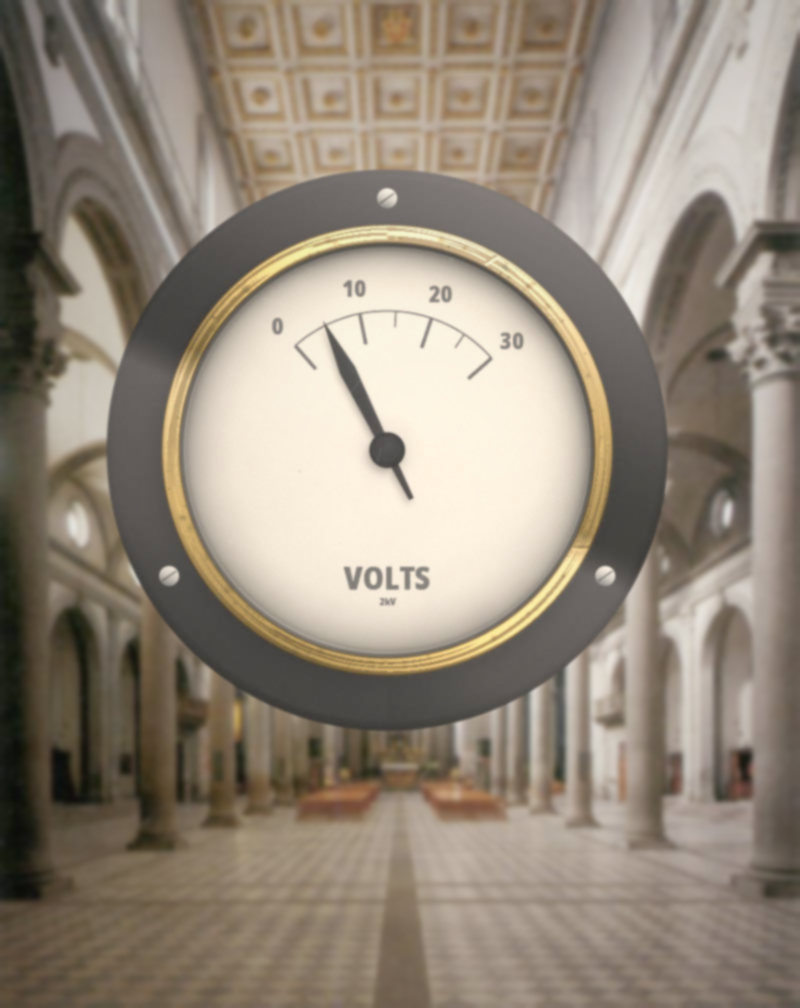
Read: 5 (V)
